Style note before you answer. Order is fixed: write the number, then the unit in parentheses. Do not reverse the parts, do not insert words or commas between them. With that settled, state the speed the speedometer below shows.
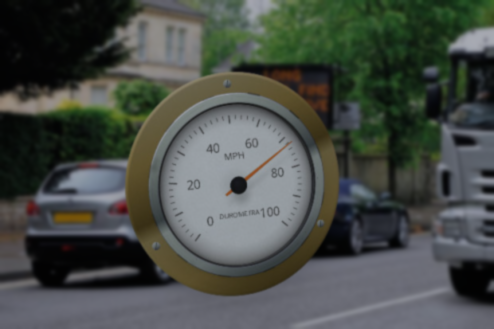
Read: 72 (mph)
